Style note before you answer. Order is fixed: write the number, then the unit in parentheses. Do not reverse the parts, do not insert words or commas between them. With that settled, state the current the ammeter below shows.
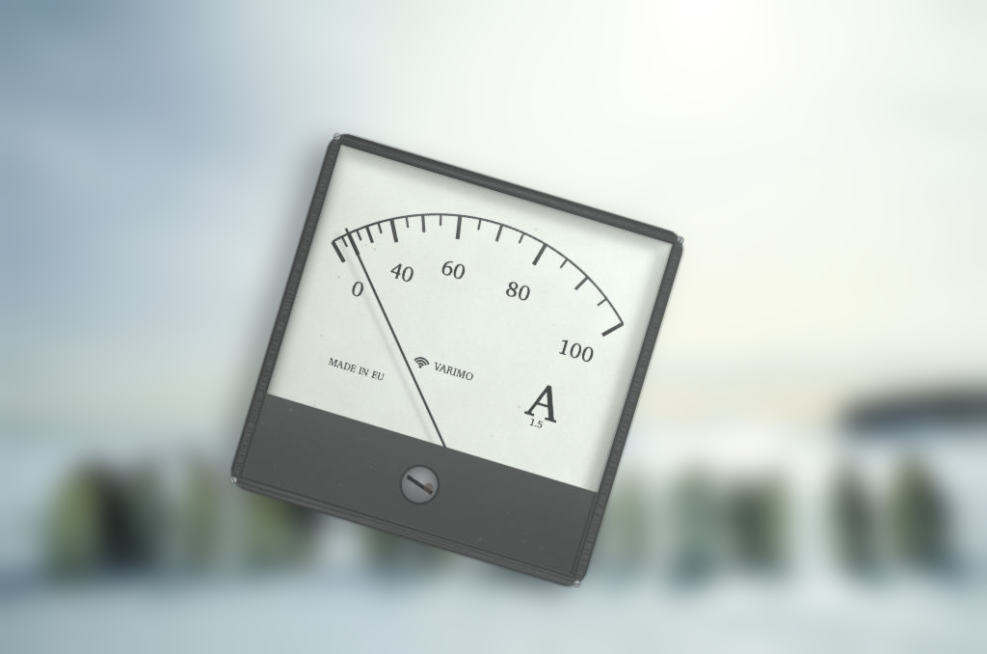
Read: 20 (A)
